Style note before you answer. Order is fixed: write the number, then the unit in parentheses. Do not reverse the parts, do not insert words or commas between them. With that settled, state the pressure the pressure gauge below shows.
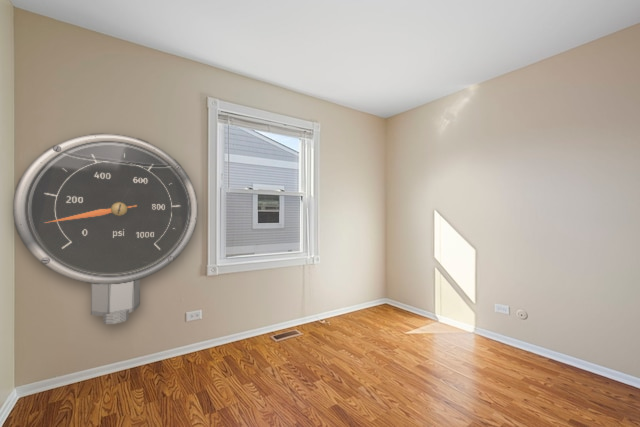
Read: 100 (psi)
